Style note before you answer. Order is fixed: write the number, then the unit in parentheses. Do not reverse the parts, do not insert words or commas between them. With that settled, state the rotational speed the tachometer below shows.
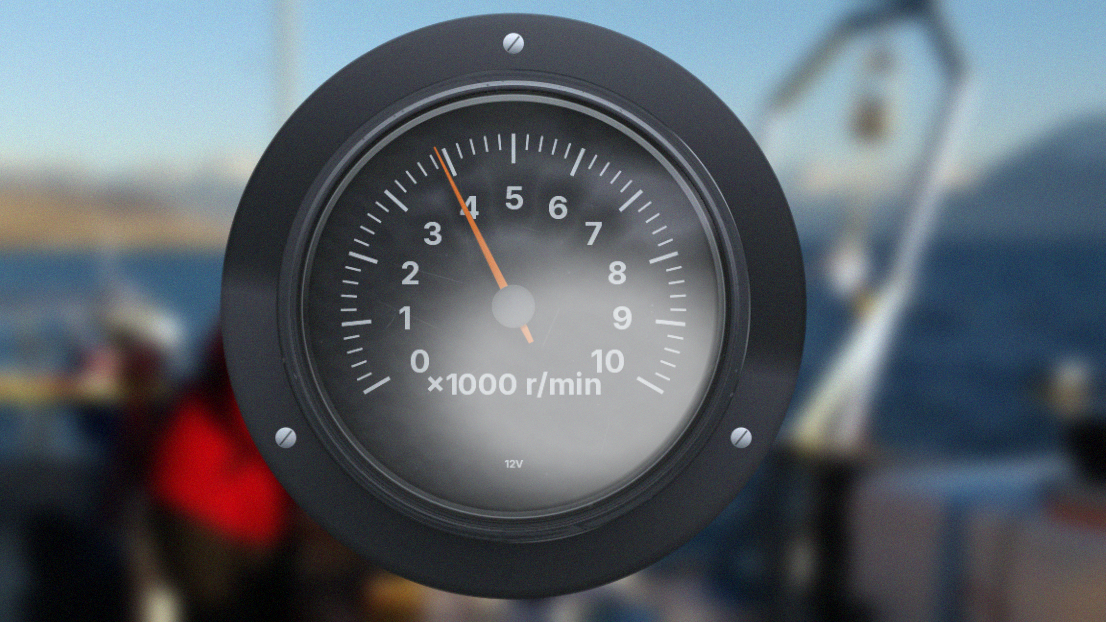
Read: 3900 (rpm)
